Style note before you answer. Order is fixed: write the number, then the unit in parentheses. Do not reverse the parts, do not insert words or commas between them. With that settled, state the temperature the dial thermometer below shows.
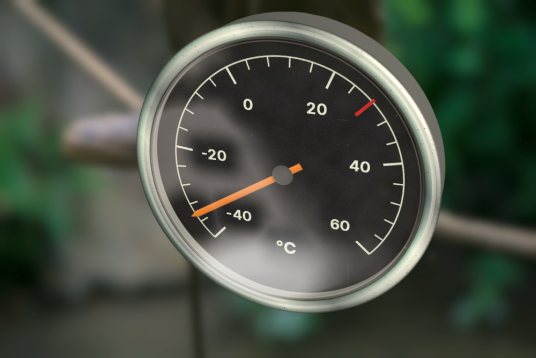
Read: -34 (°C)
